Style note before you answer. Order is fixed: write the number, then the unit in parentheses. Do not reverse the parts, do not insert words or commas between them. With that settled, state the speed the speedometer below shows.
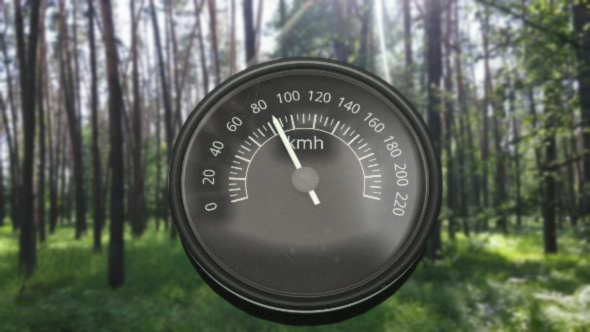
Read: 85 (km/h)
